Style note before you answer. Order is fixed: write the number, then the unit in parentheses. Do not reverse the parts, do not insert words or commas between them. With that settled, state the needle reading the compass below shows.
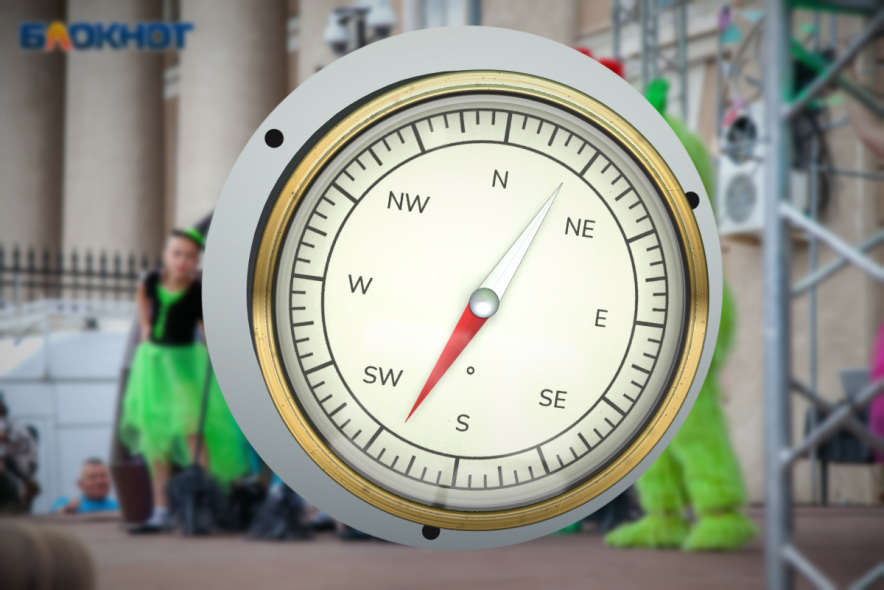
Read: 205 (°)
